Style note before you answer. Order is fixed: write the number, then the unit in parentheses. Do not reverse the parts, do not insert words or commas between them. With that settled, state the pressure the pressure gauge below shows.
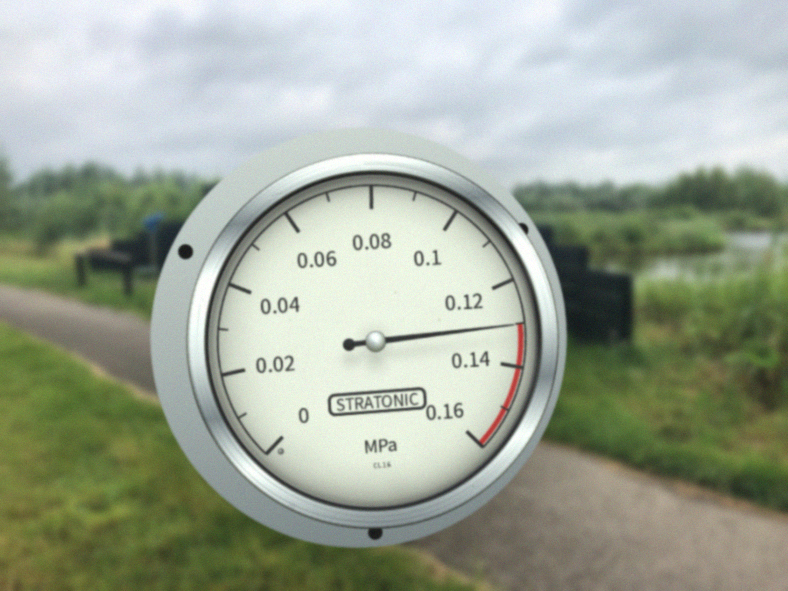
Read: 0.13 (MPa)
